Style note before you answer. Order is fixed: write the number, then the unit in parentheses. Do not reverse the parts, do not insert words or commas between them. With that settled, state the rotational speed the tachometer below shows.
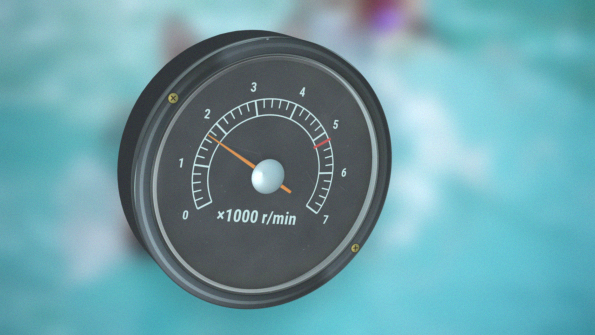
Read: 1700 (rpm)
